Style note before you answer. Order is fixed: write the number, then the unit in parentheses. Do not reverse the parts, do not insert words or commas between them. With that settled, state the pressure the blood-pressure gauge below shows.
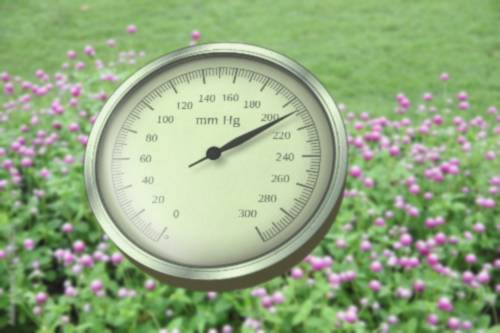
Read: 210 (mmHg)
